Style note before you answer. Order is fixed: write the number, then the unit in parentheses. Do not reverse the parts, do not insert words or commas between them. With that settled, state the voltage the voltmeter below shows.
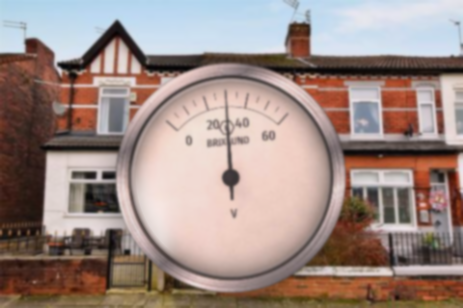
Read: 30 (V)
